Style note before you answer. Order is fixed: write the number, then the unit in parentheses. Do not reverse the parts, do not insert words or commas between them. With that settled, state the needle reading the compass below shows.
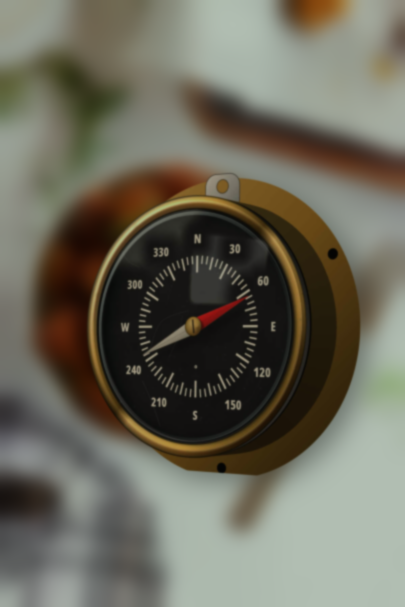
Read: 65 (°)
